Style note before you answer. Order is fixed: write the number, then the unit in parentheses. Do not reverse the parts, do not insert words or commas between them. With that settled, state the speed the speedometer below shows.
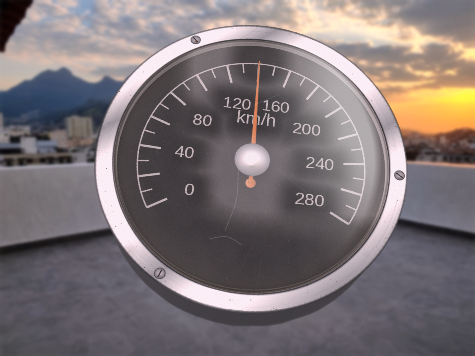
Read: 140 (km/h)
